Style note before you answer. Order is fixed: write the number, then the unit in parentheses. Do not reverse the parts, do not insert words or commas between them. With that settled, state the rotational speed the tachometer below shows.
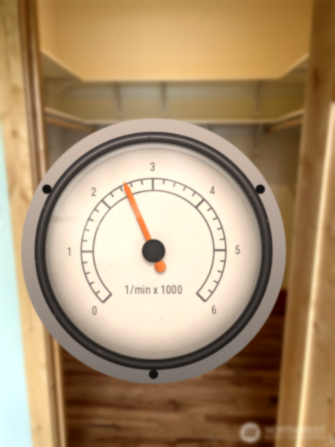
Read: 2500 (rpm)
